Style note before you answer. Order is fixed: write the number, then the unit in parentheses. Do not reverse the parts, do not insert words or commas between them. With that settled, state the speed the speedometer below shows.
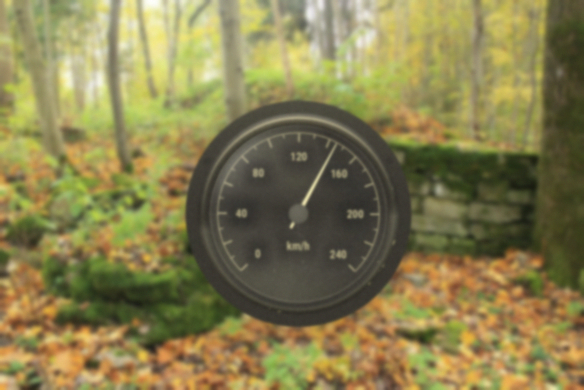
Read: 145 (km/h)
